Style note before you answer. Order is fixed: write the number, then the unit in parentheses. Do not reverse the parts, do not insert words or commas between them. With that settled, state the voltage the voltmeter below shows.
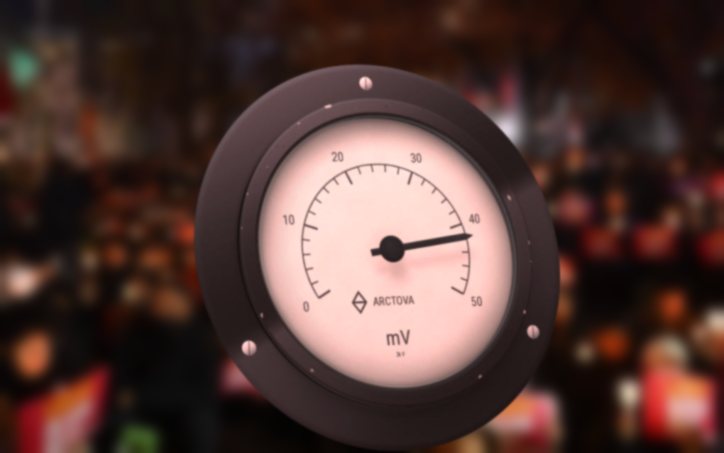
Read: 42 (mV)
